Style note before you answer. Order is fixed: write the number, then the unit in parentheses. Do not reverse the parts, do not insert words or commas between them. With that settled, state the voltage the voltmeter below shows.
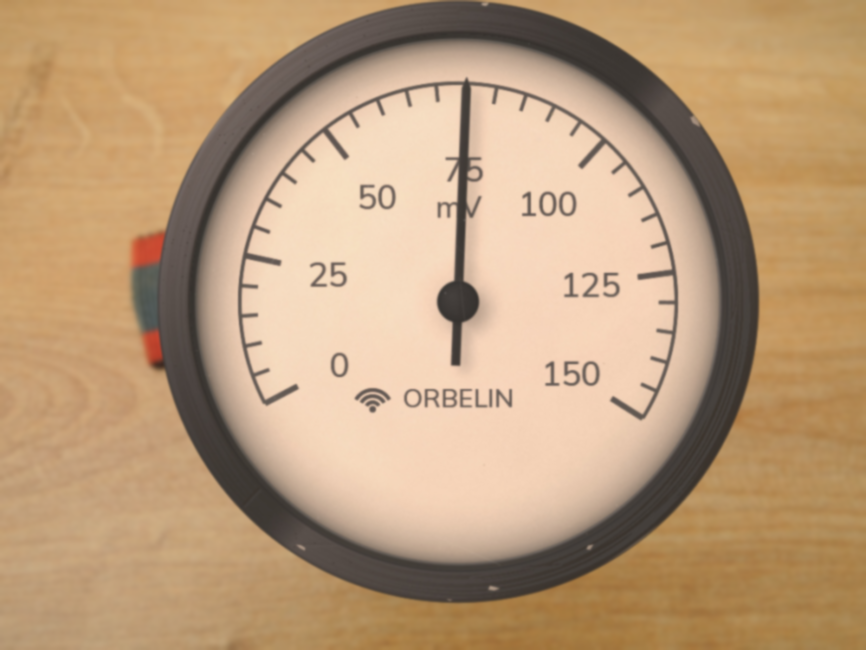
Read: 75 (mV)
